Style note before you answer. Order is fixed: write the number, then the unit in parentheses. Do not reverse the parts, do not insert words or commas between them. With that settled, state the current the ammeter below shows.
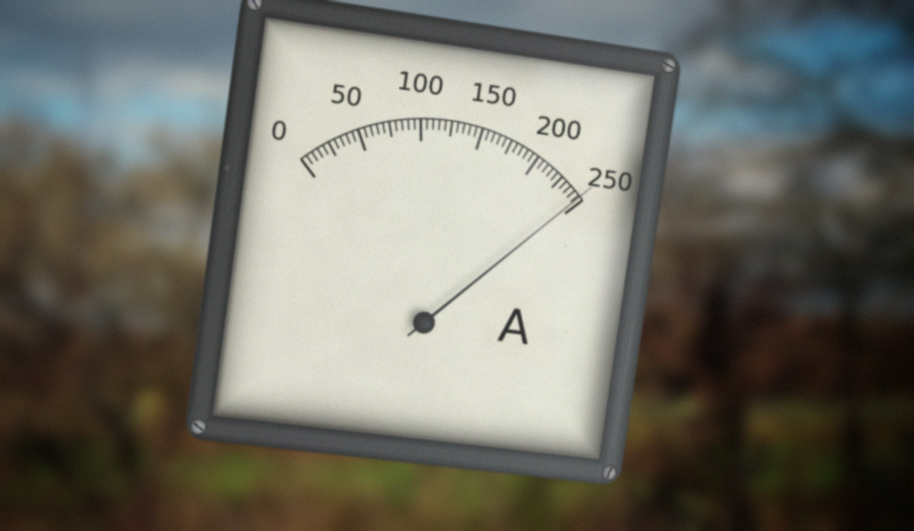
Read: 245 (A)
